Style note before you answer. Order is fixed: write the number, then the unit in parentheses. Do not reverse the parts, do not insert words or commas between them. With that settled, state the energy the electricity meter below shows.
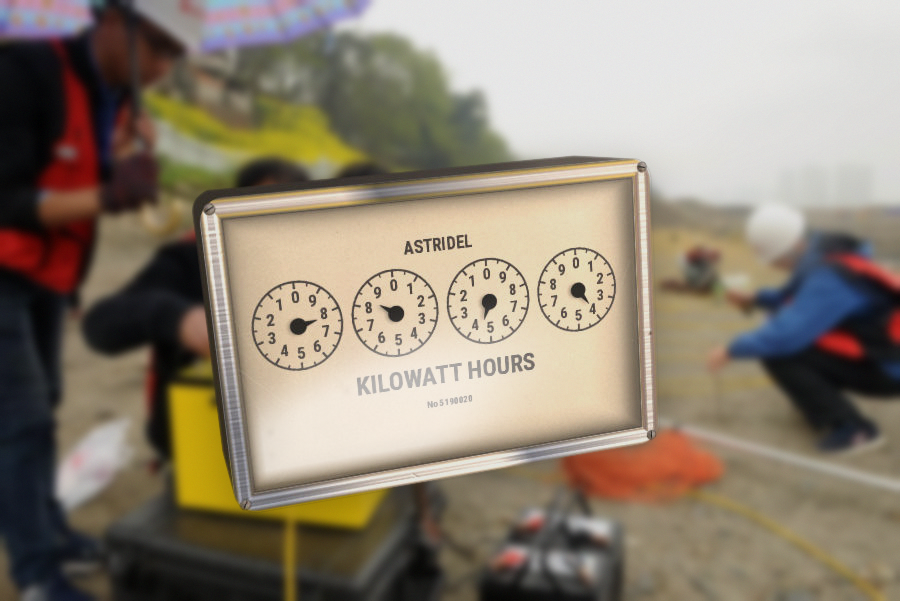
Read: 7844 (kWh)
